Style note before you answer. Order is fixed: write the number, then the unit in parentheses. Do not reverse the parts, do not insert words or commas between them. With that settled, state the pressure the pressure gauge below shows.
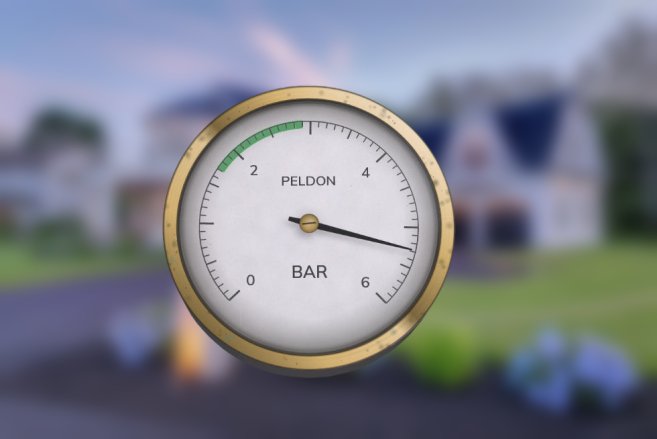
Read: 5.3 (bar)
